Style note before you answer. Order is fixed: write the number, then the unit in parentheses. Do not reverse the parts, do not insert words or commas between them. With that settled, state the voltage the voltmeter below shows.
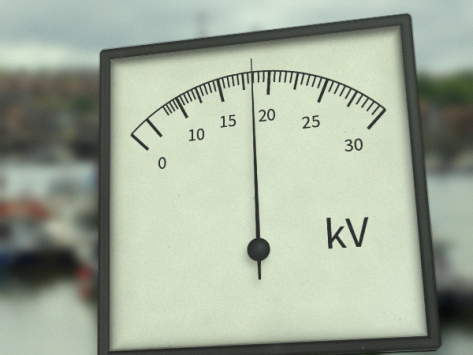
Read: 18.5 (kV)
